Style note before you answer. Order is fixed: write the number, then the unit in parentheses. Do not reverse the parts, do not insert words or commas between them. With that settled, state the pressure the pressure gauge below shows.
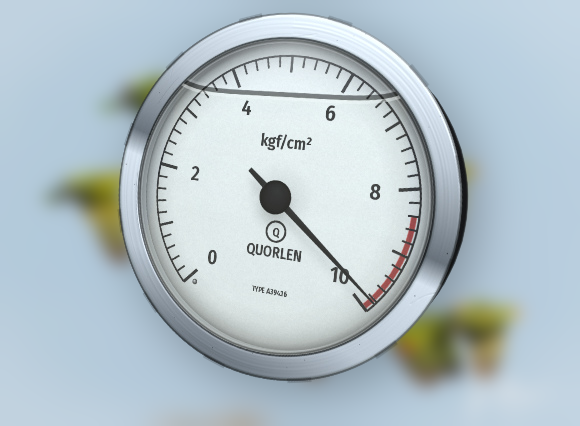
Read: 9.8 (kg/cm²)
